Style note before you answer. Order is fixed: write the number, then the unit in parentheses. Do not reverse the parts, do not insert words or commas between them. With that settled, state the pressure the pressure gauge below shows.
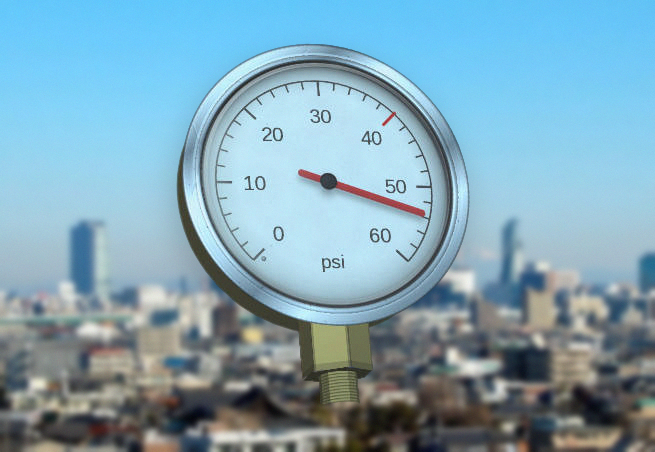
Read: 54 (psi)
